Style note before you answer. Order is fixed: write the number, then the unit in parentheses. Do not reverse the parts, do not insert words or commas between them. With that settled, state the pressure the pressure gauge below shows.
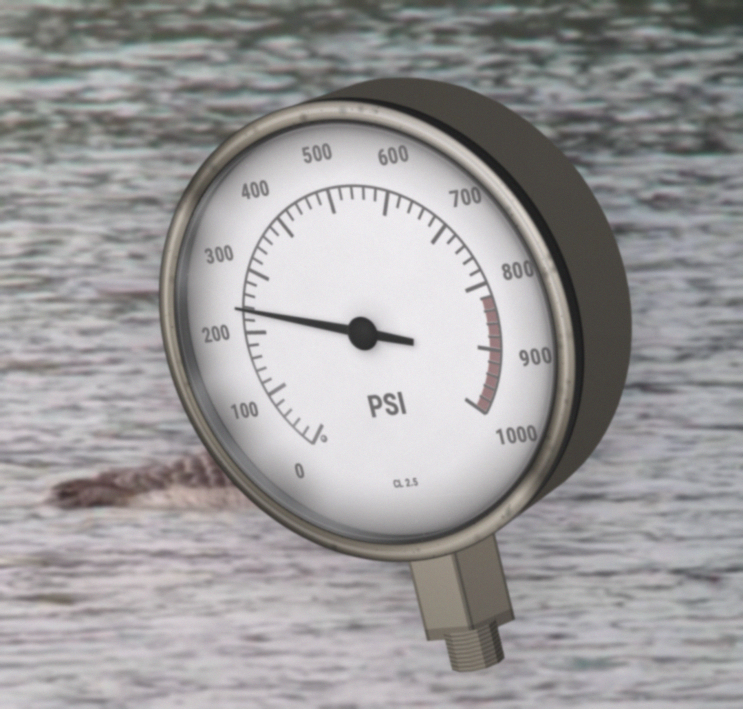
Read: 240 (psi)
